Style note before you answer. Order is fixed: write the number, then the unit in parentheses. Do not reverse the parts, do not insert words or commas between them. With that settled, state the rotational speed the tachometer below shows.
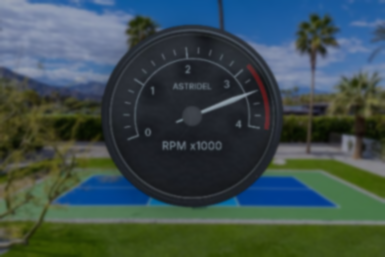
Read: 3400 (rpm)
